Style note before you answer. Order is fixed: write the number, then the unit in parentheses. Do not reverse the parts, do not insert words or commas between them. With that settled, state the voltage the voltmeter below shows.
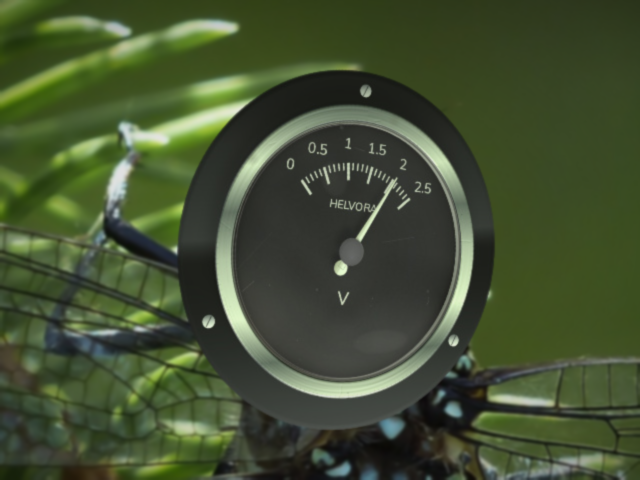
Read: 2 (V)
